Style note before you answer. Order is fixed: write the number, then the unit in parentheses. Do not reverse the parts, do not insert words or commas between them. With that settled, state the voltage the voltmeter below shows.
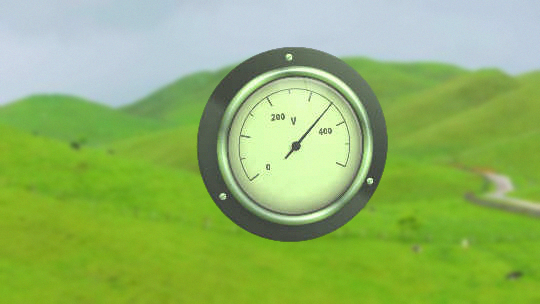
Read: 350 (V)
